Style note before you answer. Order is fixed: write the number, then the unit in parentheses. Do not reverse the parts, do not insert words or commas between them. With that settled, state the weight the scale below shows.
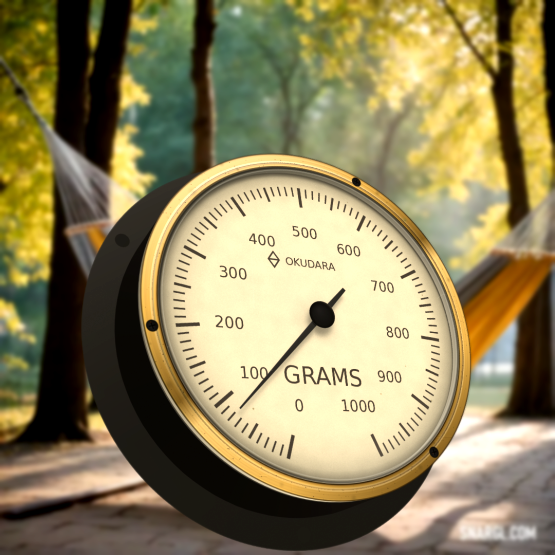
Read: 80 (g)
